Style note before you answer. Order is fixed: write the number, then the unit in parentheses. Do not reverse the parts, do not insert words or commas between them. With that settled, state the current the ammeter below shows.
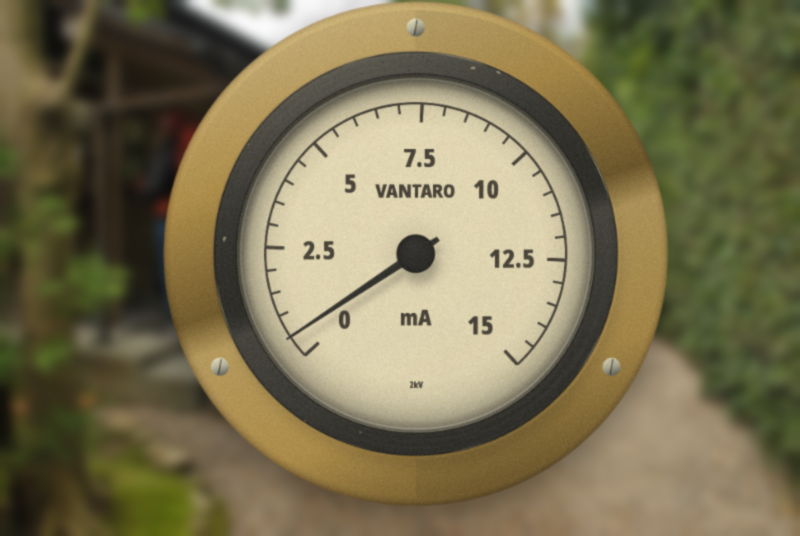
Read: 0.5 (mA)
